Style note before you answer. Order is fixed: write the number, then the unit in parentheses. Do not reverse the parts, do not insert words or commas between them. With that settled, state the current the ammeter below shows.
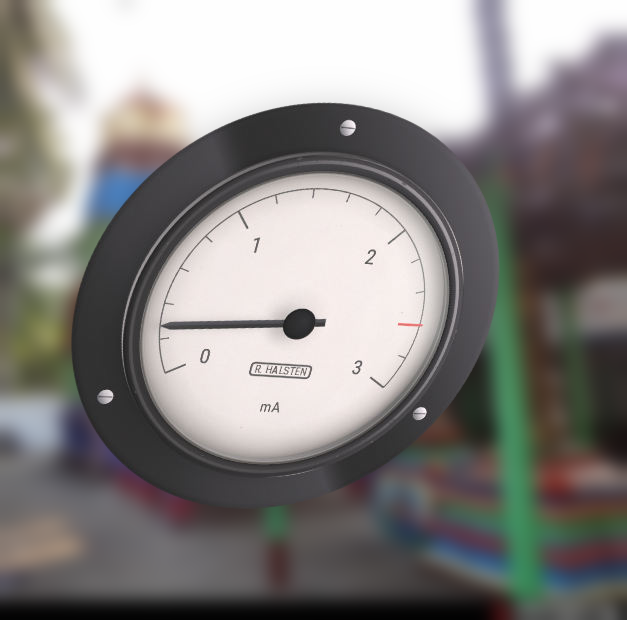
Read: 0.3 (mA)
